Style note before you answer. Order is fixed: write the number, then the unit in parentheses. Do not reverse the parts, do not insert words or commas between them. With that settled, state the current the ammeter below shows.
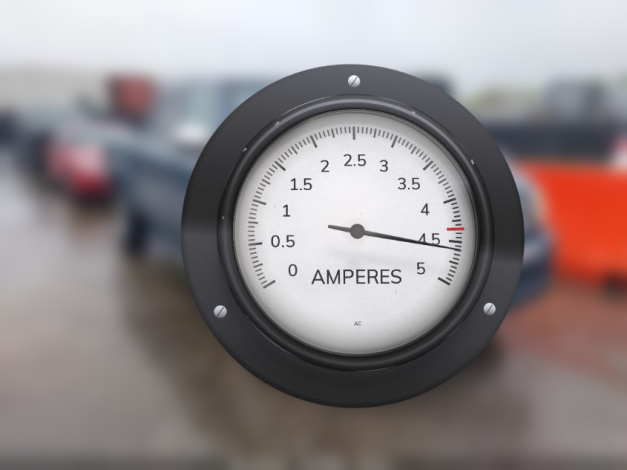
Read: 4.6 (A)
